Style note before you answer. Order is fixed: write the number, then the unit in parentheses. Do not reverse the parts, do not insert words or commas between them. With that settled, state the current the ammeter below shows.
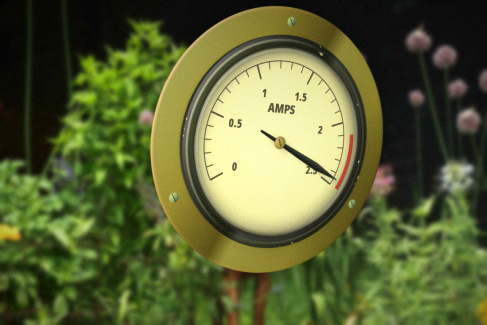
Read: 2.45 (A)
